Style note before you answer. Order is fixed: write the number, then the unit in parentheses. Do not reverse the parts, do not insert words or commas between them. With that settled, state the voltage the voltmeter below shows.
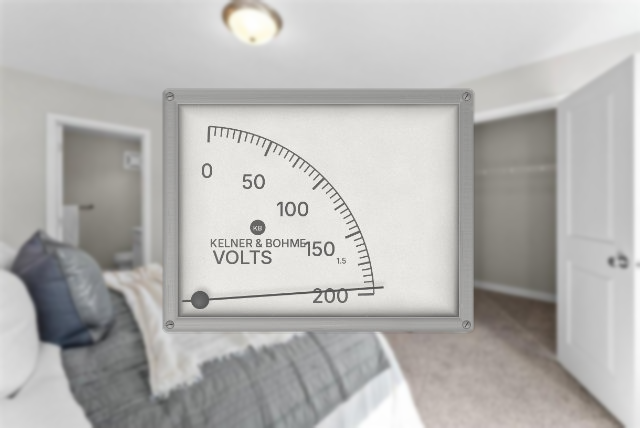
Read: 195 (V)
